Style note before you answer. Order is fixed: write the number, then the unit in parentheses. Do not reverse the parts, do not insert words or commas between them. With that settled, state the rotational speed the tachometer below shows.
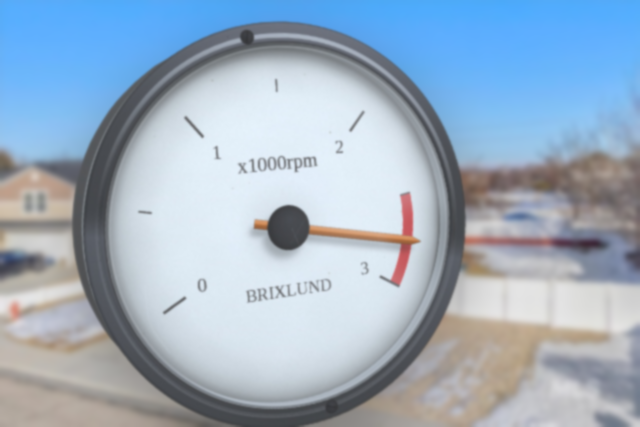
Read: 2750 (rpm)
